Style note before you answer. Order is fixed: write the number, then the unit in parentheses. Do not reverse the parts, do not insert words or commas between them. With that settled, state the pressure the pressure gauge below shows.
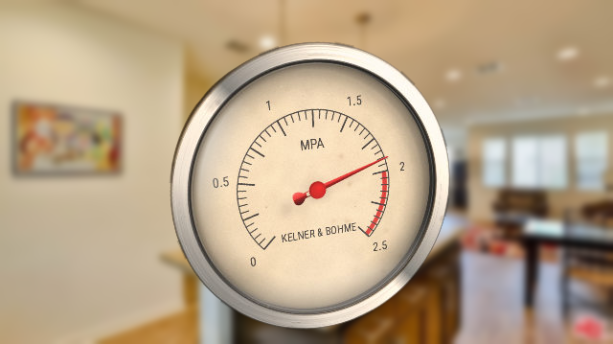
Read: 1.9 (MPa)
